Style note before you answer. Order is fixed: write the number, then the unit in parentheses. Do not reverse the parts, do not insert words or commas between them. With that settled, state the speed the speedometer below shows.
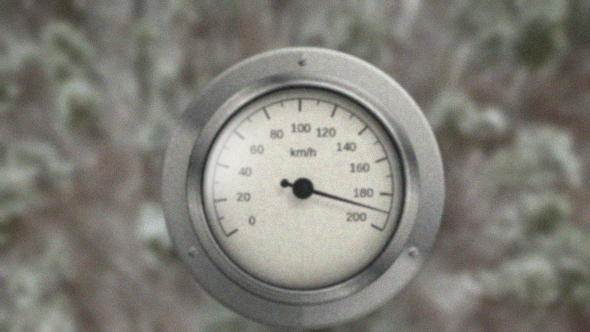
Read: 190 (km/h)
